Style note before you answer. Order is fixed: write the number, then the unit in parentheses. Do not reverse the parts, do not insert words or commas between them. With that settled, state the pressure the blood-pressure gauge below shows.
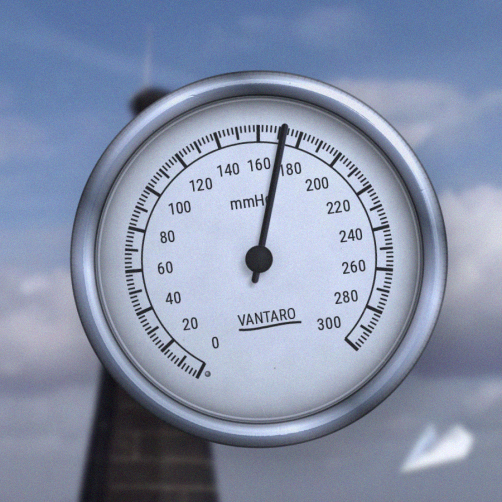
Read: 172 (mmHg)
